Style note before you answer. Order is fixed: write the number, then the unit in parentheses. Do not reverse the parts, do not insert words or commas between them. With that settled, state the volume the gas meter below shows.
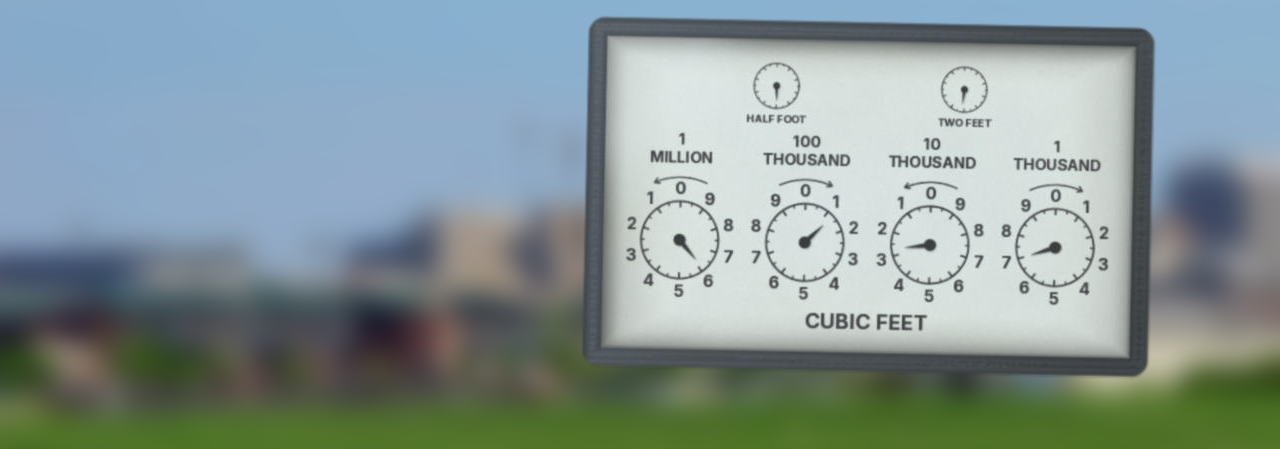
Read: 612700 (ft³)
